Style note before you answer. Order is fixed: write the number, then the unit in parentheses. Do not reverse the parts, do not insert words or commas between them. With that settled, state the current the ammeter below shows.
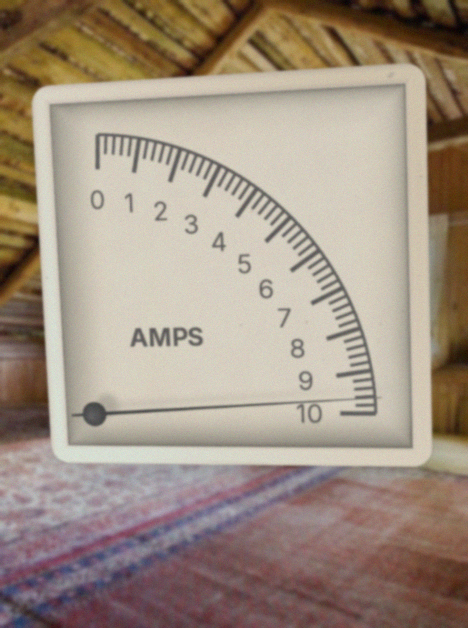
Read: 9.6 (A)
